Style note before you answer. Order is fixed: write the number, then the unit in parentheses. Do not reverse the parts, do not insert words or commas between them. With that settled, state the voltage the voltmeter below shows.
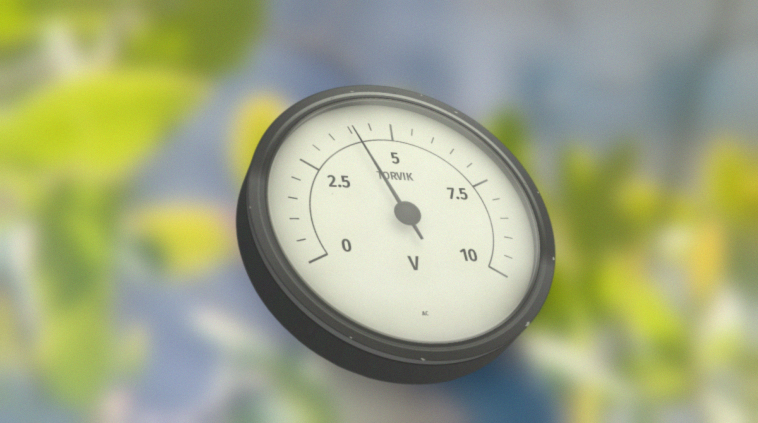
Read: 4 (V)
